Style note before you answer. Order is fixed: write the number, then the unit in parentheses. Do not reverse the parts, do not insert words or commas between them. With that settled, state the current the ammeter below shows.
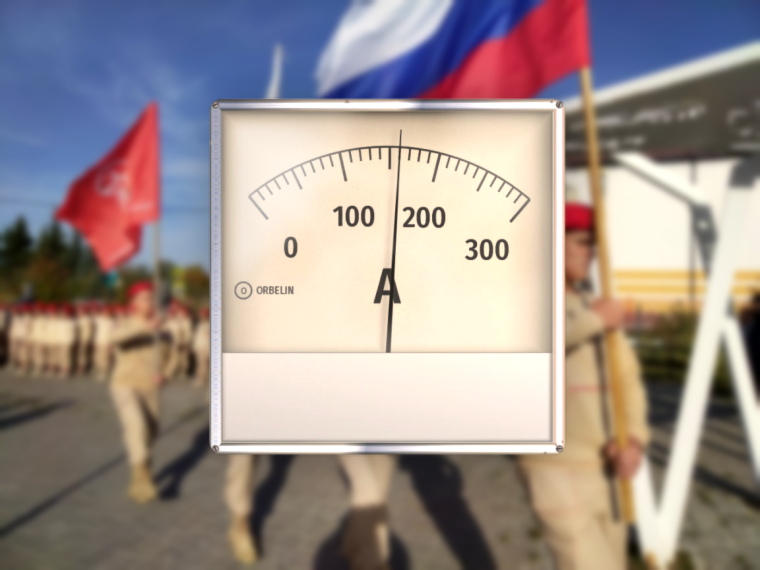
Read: 160 (A)
